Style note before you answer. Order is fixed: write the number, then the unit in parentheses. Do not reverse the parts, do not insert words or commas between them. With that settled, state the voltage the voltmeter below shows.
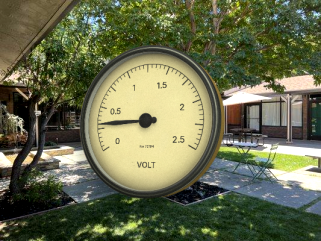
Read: 0.3 (V)
